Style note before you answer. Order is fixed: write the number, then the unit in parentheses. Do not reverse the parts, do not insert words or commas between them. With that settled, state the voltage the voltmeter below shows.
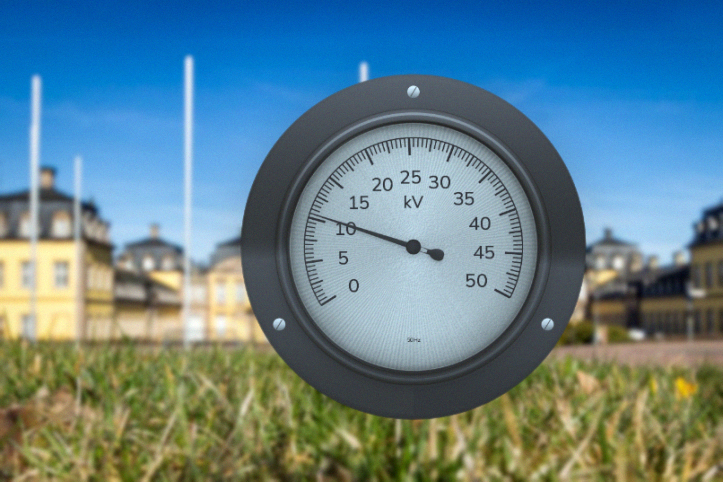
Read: 10.5 (kV)
